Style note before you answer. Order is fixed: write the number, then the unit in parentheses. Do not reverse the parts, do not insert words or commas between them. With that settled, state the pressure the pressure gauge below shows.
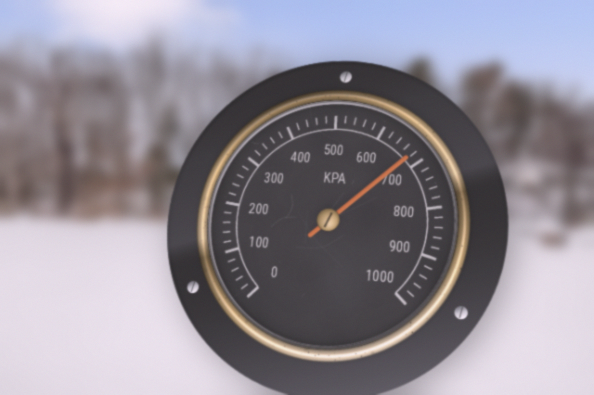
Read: 680 (kPa)
